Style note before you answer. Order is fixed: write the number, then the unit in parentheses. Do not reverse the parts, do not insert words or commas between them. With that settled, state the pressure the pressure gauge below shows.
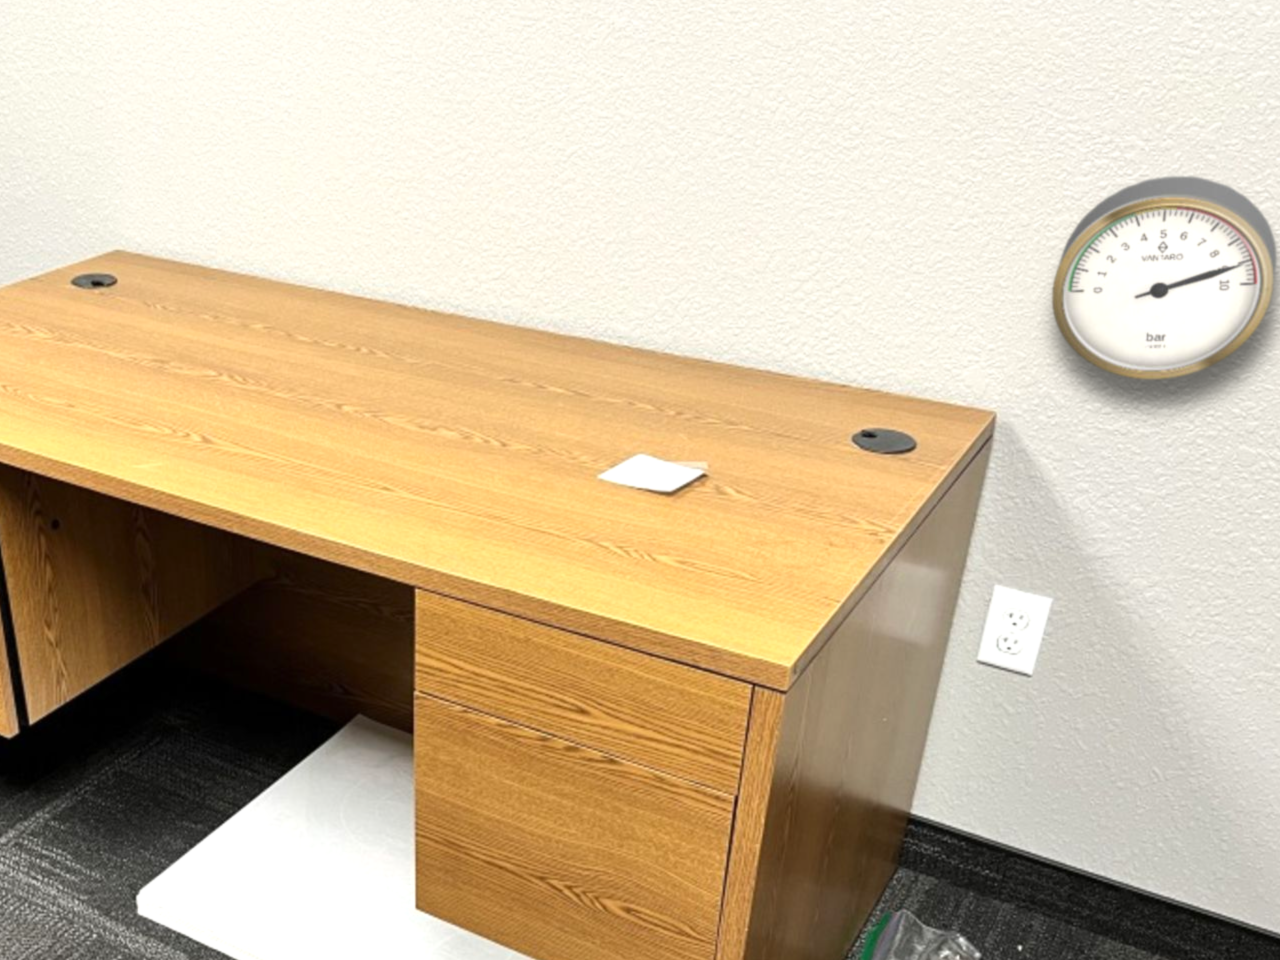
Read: 9 (bar)
